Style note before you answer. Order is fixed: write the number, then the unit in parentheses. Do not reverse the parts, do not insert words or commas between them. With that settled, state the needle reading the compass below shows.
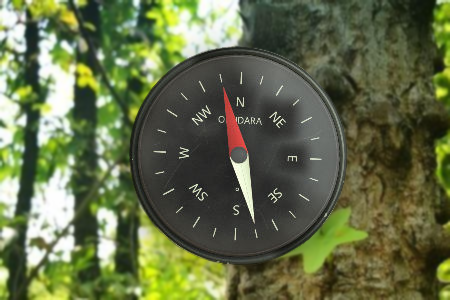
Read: 345 (°)
